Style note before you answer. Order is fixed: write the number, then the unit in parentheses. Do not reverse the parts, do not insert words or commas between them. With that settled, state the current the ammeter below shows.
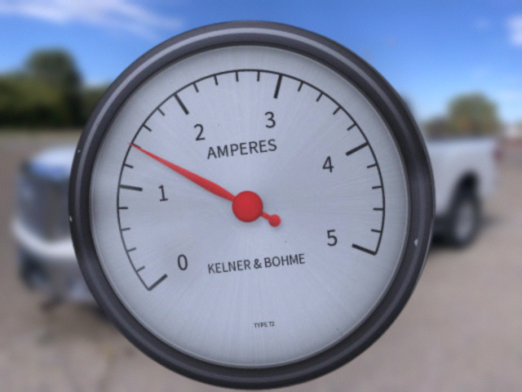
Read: 1.4 (A)
